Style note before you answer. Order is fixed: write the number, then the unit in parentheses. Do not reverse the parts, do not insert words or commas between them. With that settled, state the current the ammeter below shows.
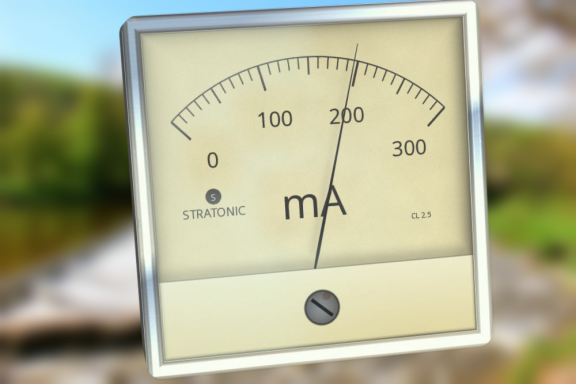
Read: 195 (mA)
